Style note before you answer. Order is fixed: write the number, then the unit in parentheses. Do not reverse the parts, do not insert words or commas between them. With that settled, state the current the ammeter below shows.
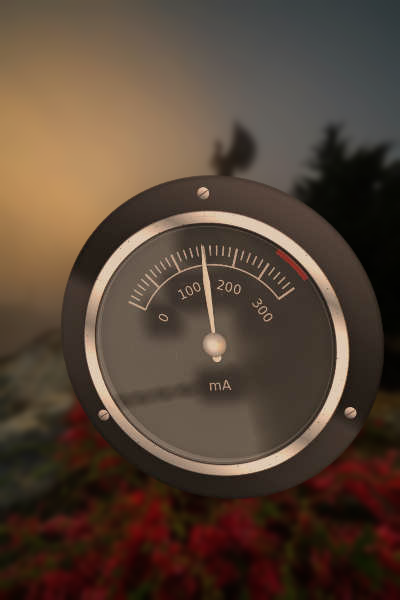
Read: 150 (mA)
